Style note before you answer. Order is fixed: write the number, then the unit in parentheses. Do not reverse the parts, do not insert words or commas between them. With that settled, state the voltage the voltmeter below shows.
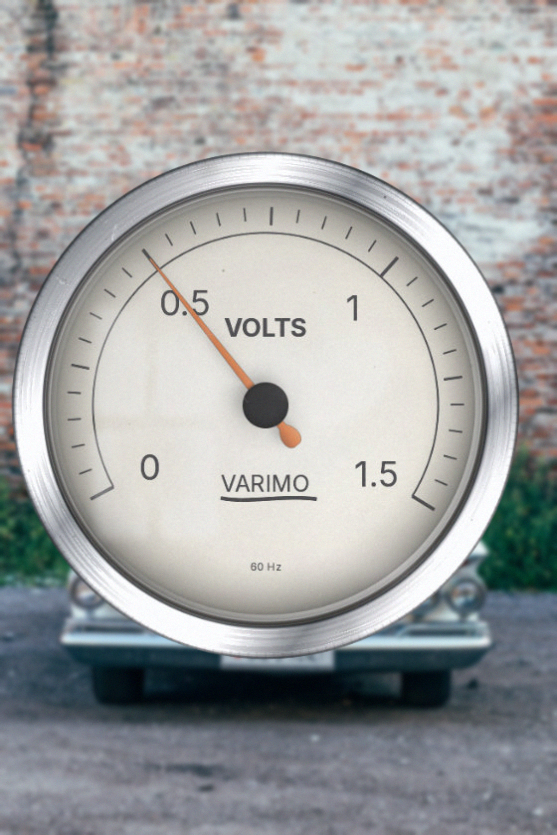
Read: 0.5 (V)
